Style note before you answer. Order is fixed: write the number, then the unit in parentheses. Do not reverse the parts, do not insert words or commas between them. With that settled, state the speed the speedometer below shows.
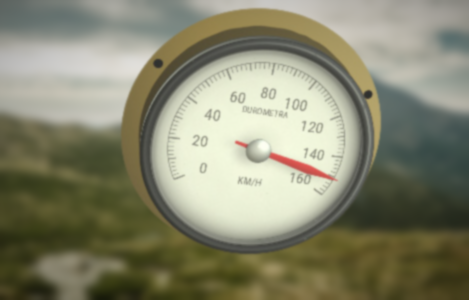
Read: 150 (km/h)
